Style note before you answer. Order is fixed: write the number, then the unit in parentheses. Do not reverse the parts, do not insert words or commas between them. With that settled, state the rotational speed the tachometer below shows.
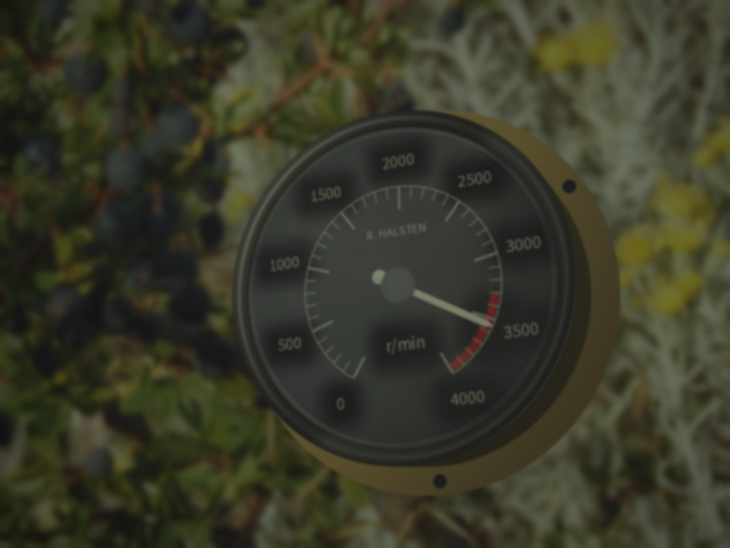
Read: 3550 (rpm)
